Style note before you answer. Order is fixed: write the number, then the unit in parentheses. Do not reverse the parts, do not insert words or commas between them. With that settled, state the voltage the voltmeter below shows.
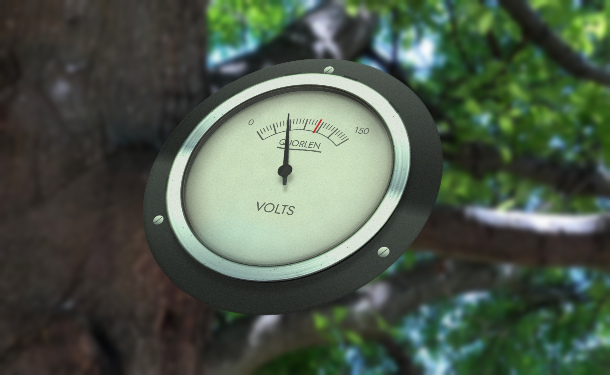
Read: 50 (V)
